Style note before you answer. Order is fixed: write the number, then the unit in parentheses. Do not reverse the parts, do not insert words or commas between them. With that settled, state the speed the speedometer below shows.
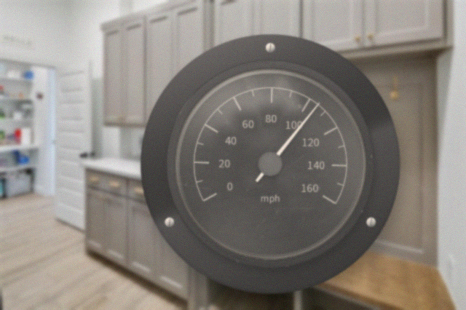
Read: 105 (mph)
